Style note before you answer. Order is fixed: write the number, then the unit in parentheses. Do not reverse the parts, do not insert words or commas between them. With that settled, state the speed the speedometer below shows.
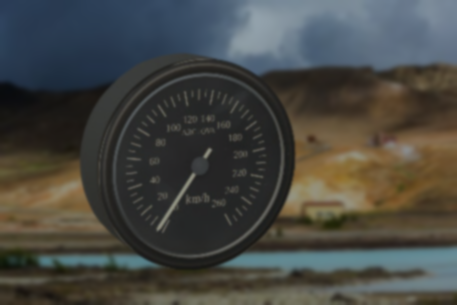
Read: 5 (km/h)
